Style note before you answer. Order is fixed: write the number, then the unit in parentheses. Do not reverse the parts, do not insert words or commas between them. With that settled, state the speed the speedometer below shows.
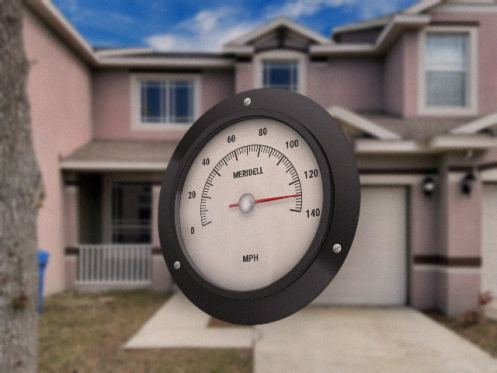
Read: 130 (mph)
